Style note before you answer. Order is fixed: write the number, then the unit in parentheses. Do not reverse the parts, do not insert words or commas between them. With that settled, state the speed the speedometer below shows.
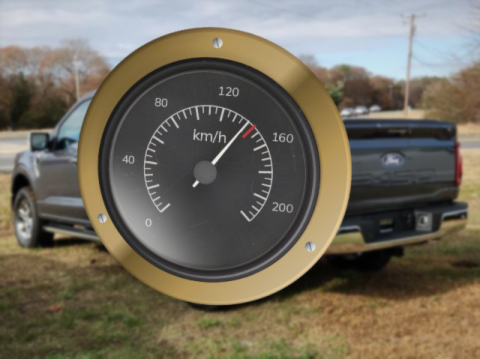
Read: 140 (km/h)
